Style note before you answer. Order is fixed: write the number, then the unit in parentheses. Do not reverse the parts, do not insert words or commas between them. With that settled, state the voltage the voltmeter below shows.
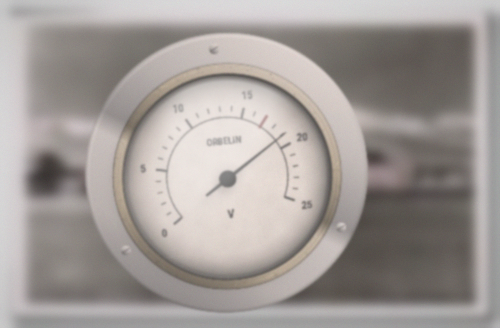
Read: 19 (V)
